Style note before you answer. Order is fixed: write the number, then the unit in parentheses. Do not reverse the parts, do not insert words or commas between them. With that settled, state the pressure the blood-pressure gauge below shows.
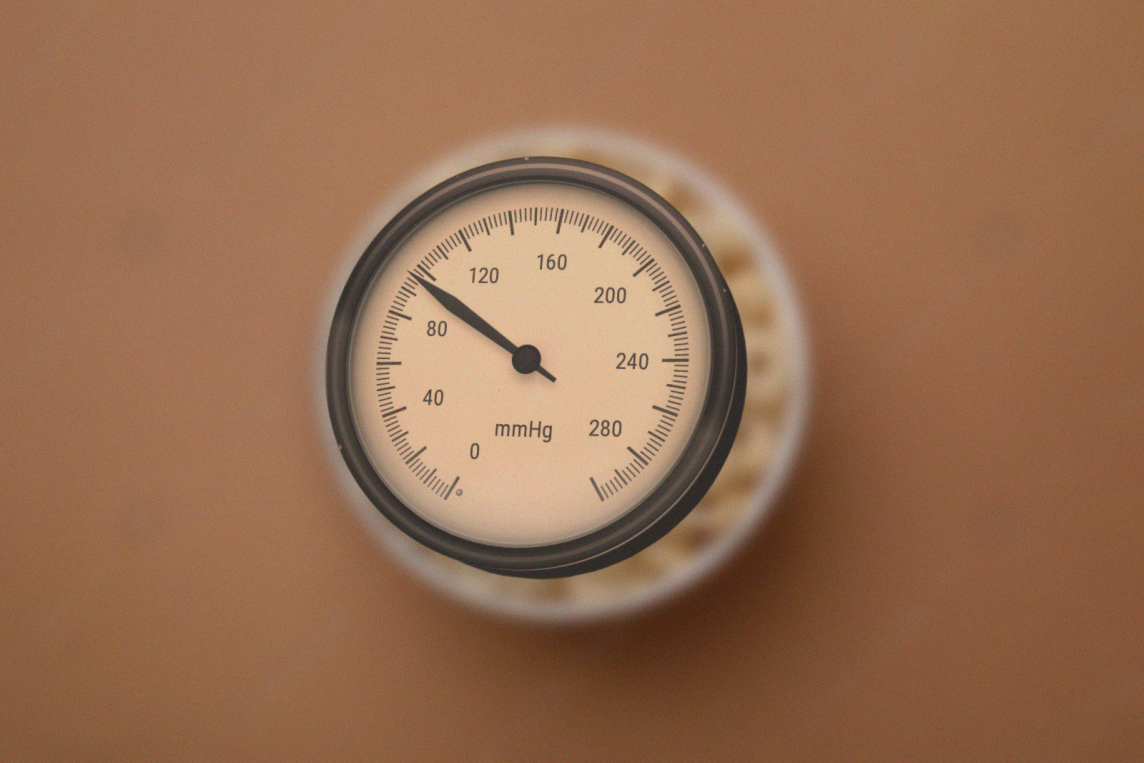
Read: 96 (mmHg)
